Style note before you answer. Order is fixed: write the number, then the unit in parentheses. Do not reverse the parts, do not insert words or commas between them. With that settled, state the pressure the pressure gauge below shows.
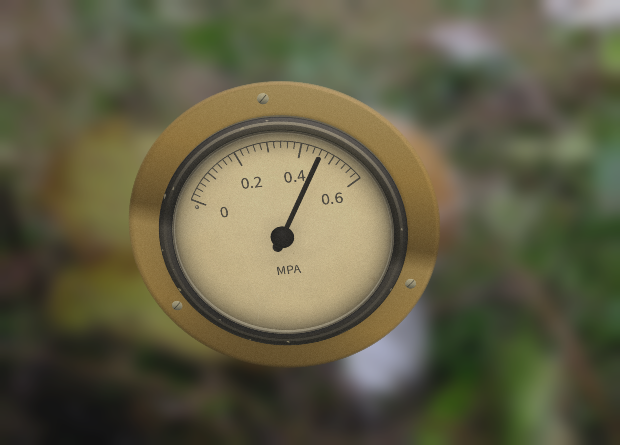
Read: 0.46 (MPa)
